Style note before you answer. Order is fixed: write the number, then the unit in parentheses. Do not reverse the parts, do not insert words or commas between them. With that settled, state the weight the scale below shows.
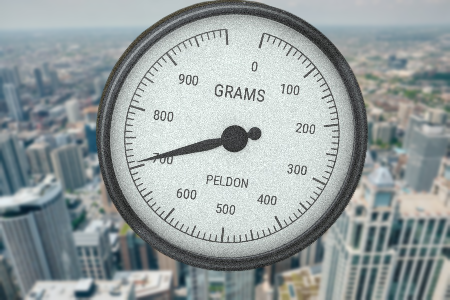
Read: 710 (g)
